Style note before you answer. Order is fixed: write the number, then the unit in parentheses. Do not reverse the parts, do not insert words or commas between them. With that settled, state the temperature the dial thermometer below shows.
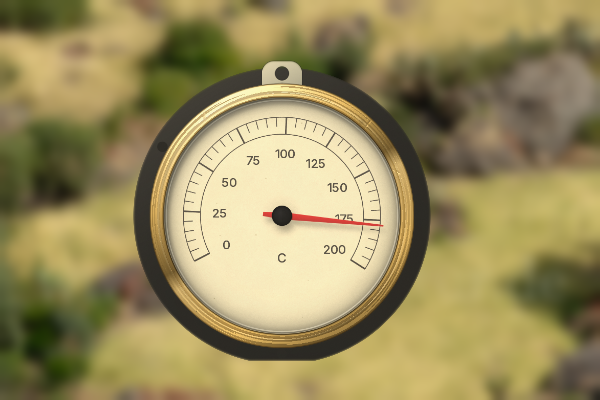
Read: 177.5 (°C)
